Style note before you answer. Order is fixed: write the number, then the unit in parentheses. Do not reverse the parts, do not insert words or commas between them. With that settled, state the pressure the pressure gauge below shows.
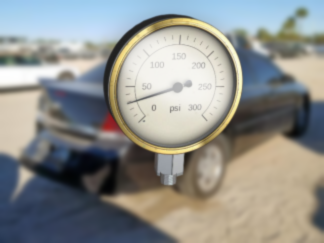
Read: 30 (psi)
